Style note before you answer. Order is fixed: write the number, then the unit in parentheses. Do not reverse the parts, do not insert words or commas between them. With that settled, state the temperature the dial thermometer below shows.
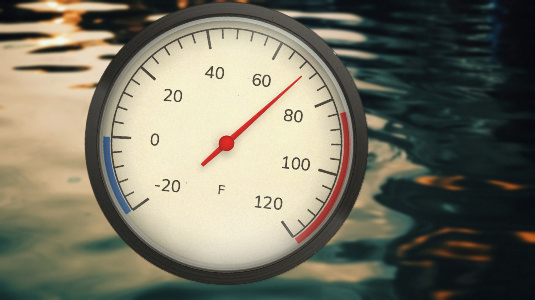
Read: 70 (°F)
